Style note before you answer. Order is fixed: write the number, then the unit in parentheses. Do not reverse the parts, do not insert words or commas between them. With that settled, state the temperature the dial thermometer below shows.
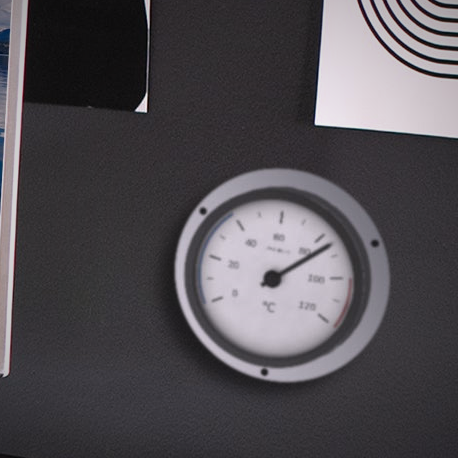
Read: 85 (°C)
